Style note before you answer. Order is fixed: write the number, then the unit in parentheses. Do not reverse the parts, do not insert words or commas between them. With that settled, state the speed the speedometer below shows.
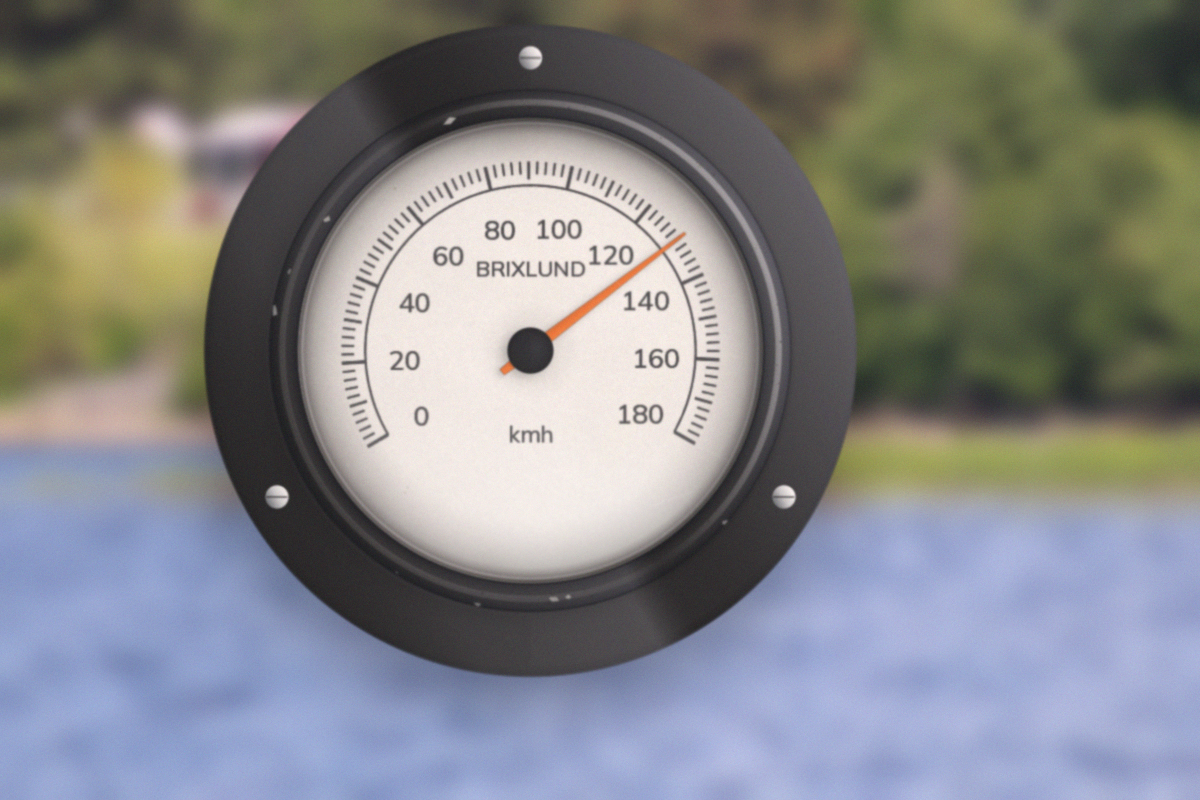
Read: 130 (km/h)
